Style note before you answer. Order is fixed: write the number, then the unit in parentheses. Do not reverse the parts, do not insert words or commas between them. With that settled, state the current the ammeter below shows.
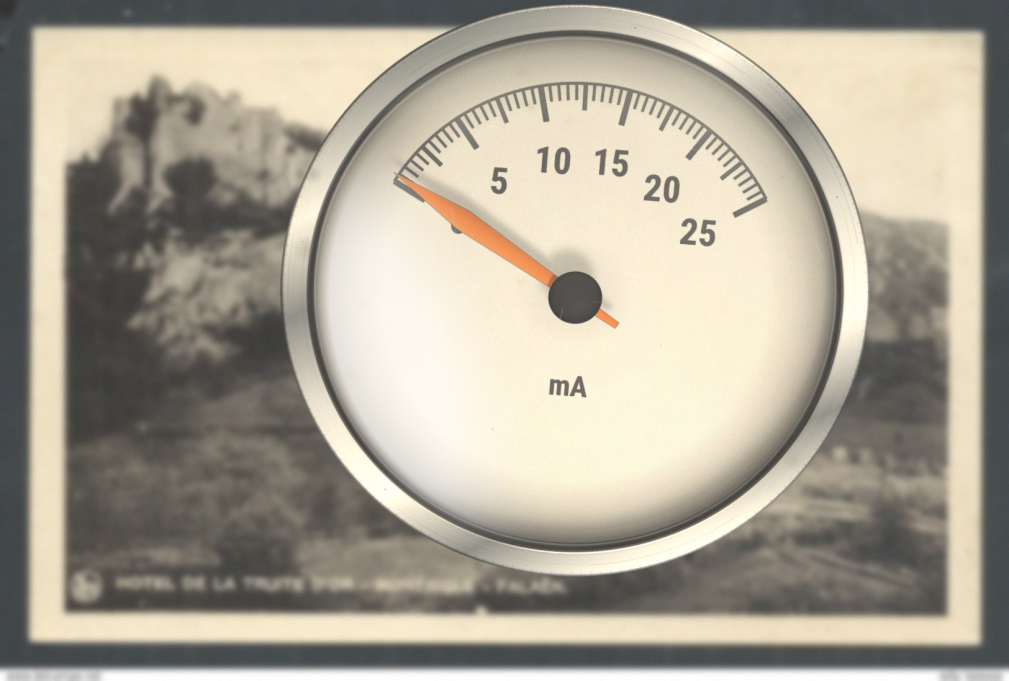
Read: 0.5 (mA)
